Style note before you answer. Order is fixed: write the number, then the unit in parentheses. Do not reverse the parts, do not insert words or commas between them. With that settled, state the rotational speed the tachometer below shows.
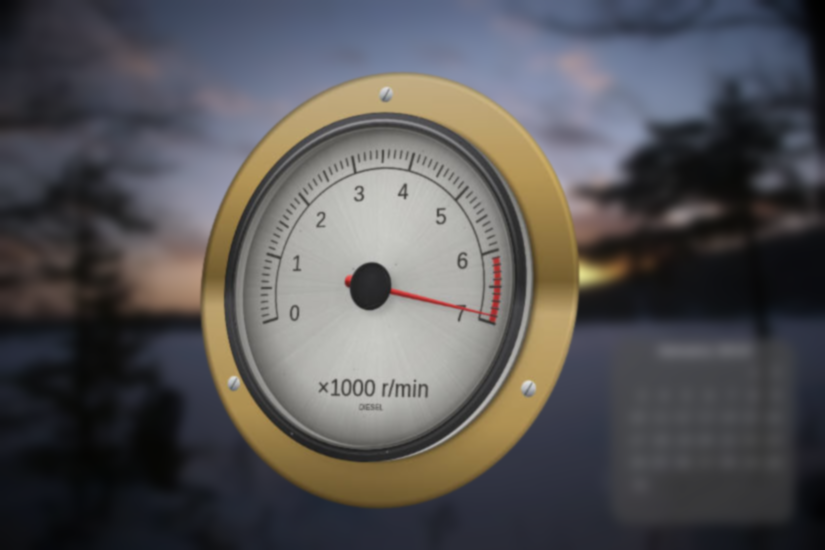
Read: 6900 (rpm)
